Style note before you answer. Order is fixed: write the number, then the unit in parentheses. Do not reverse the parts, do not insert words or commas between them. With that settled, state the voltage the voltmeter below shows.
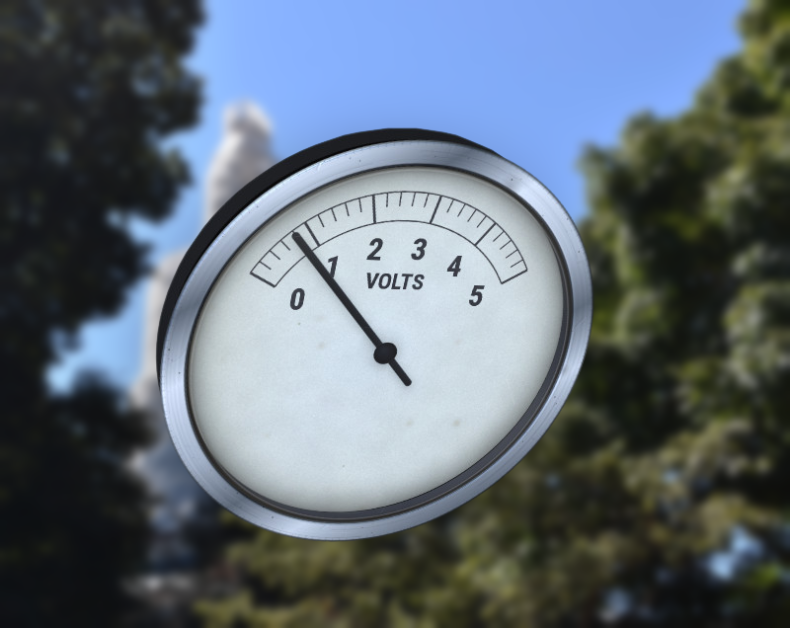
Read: 0.8 (V)
